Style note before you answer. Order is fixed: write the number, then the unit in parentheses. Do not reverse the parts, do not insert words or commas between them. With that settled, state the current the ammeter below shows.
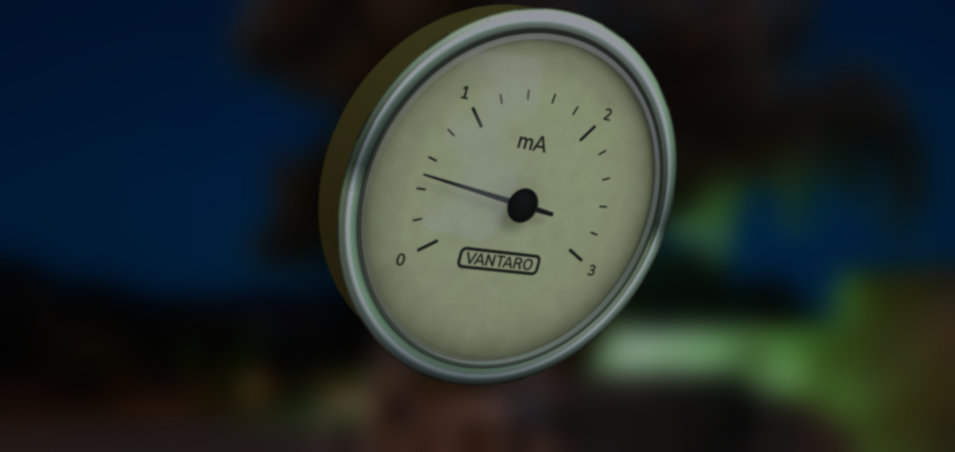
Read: 0.5 (mA)
